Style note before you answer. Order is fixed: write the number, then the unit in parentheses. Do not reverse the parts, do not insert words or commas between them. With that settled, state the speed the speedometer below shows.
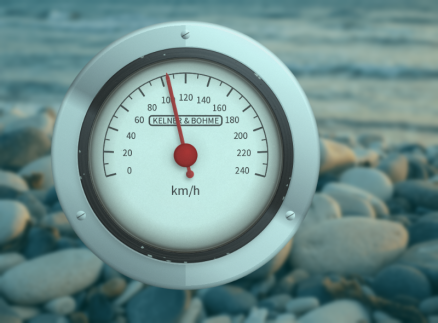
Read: 105 (km/h)
